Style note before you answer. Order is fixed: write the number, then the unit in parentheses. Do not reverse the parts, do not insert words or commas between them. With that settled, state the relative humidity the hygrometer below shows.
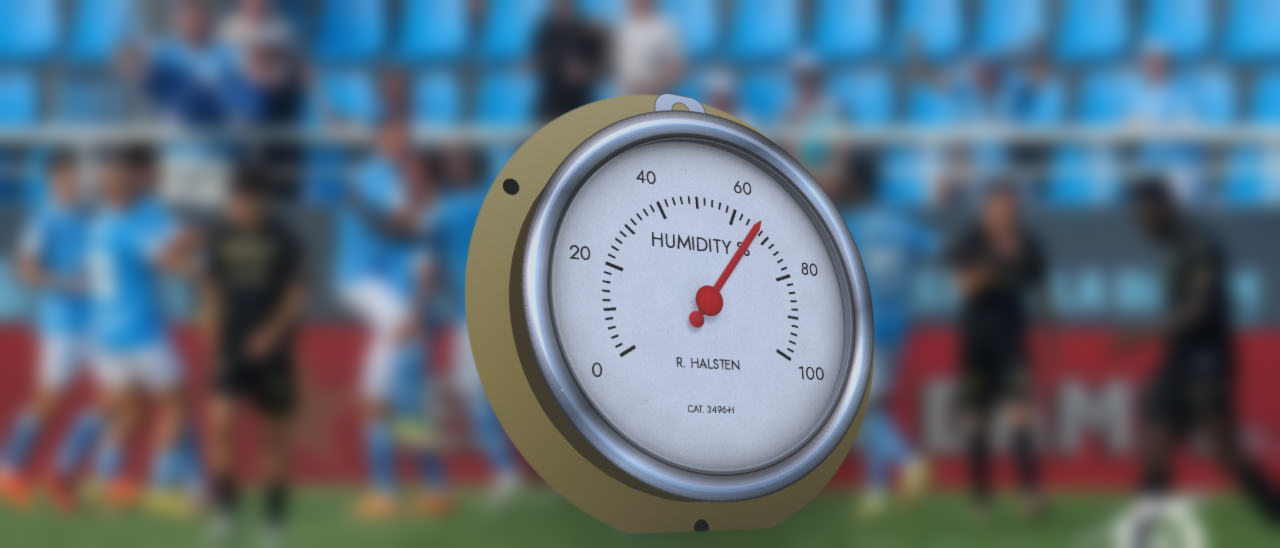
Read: 66 (%)
